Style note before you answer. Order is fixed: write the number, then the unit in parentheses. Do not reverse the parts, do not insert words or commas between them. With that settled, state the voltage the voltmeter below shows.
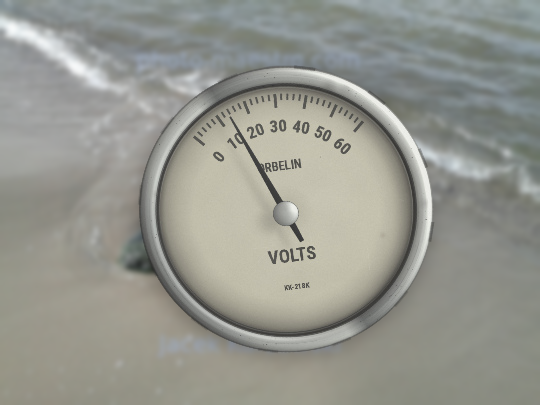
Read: 14 (V)
